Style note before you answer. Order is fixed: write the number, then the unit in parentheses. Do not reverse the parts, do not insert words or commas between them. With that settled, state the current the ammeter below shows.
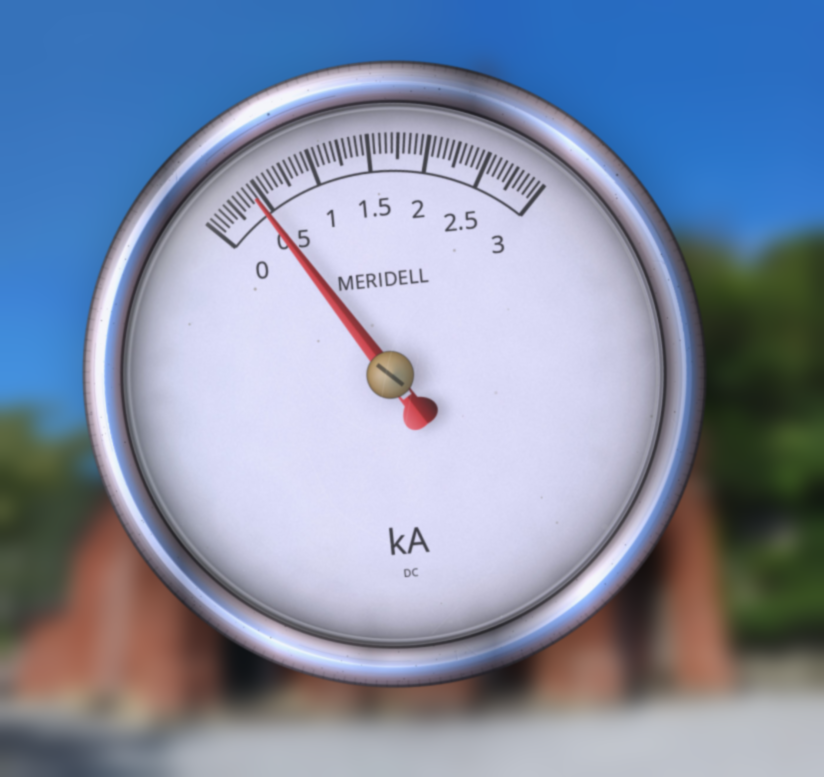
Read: 0.45 (kA)
